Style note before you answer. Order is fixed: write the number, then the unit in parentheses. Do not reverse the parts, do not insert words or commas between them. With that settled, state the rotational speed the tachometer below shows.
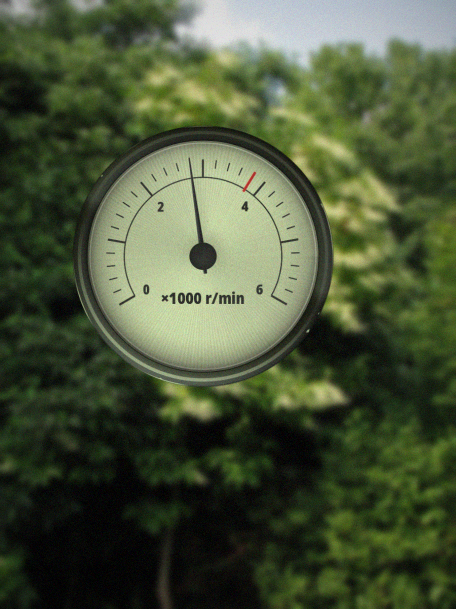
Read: 2800 (rpm)
